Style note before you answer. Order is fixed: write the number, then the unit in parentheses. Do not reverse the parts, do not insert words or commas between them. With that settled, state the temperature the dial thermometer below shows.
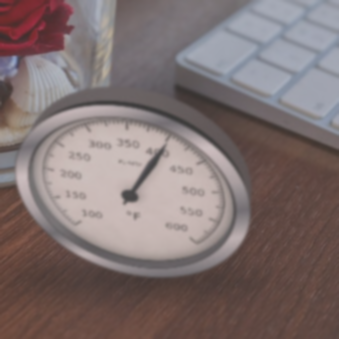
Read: 400 (°F)
